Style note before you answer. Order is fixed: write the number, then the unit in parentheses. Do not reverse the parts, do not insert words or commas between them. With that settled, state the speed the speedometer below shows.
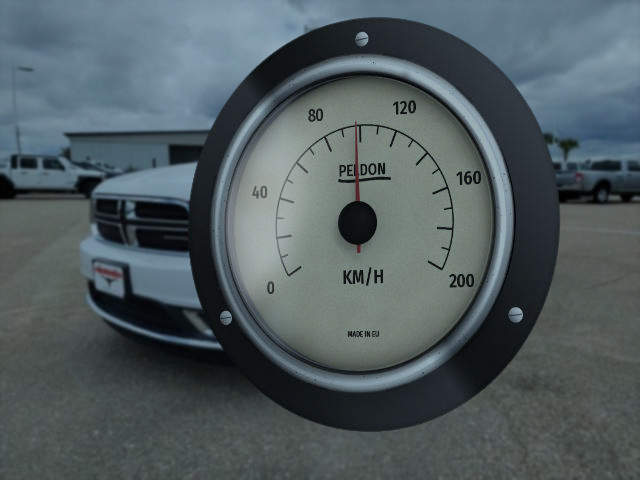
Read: 100 (km/h)
